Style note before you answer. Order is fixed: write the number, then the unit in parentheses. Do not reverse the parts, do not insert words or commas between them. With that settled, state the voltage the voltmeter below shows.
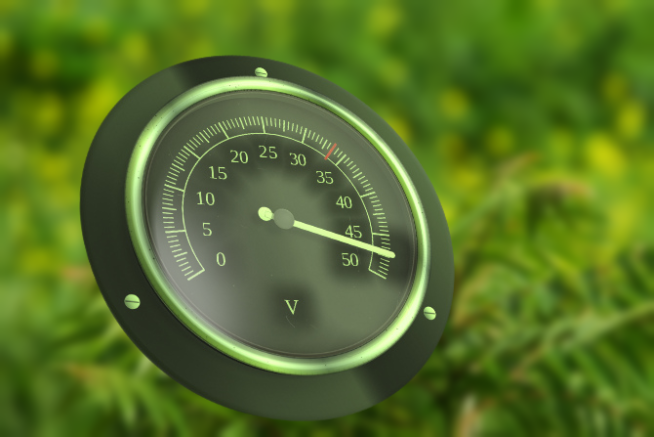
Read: 47.5 (V)
